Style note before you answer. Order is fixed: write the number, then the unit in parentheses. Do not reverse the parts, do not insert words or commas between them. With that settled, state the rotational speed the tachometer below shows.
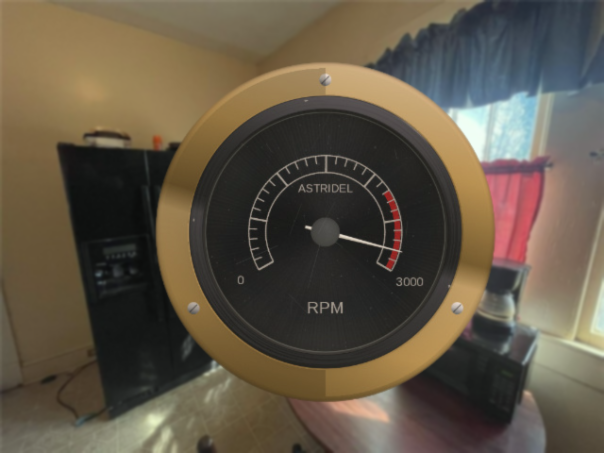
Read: 2800 (rpm)
